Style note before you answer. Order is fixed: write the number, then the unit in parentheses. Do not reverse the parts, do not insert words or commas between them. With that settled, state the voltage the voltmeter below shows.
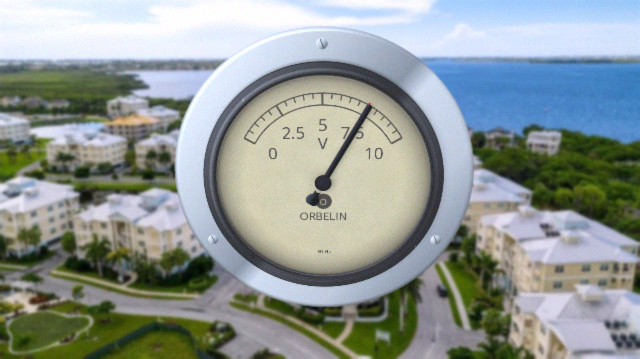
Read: 7.5 (V)
